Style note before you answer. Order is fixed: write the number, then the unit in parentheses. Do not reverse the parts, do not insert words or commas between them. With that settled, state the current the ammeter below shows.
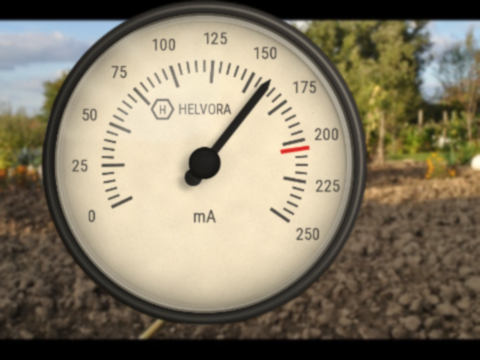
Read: 160 (mA)
